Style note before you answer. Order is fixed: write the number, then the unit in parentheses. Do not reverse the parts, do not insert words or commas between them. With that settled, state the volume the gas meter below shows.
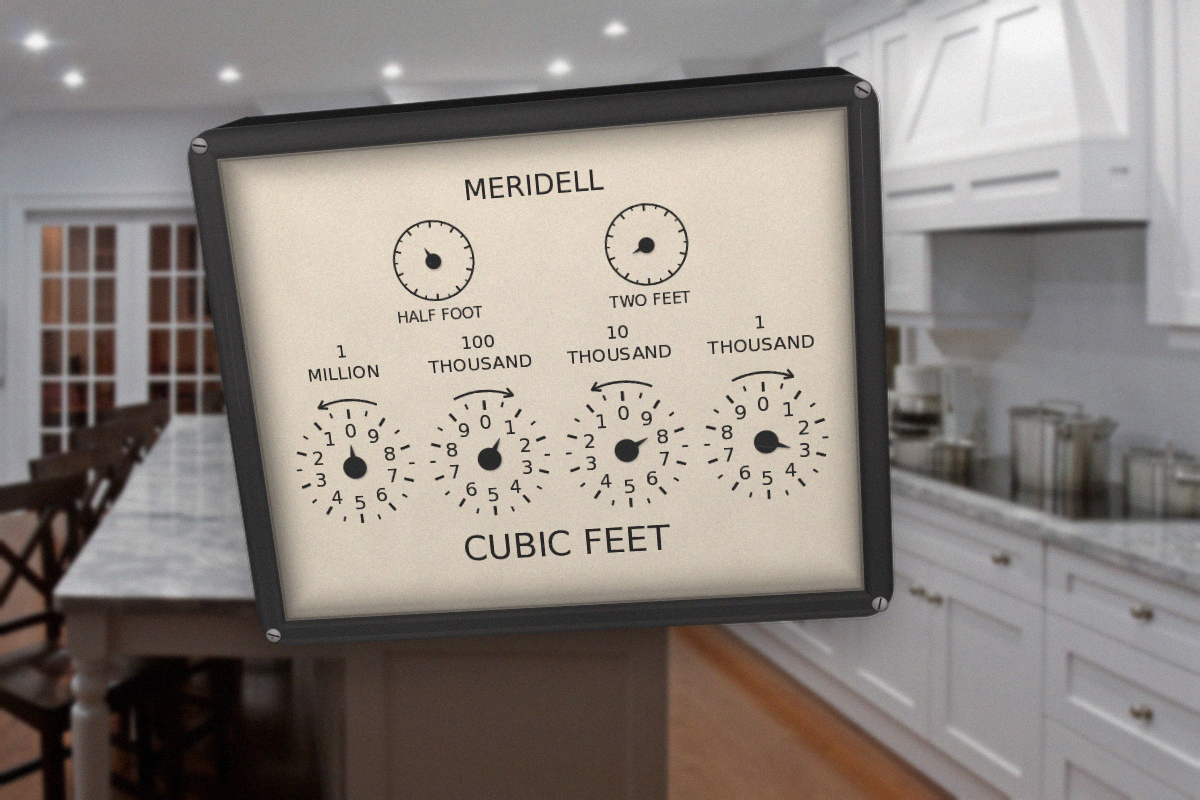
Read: 8300 (ft³)
